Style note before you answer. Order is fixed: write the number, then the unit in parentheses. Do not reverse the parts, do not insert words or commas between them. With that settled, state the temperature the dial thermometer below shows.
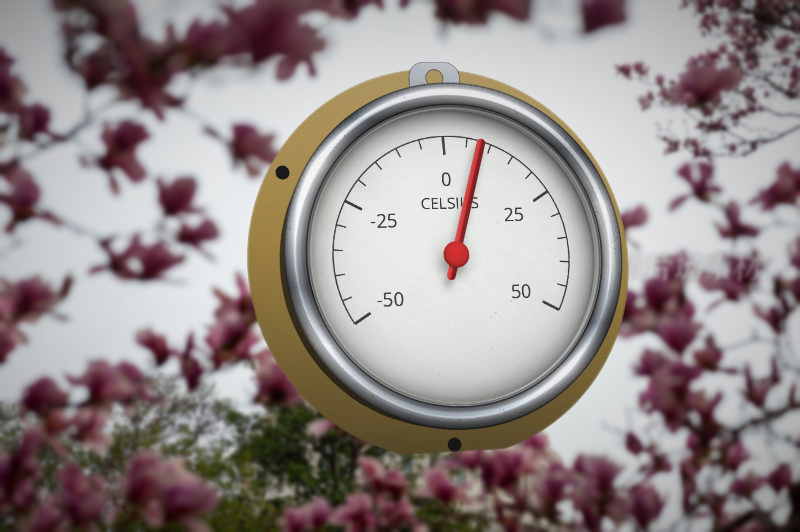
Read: 7.5 (°C)
